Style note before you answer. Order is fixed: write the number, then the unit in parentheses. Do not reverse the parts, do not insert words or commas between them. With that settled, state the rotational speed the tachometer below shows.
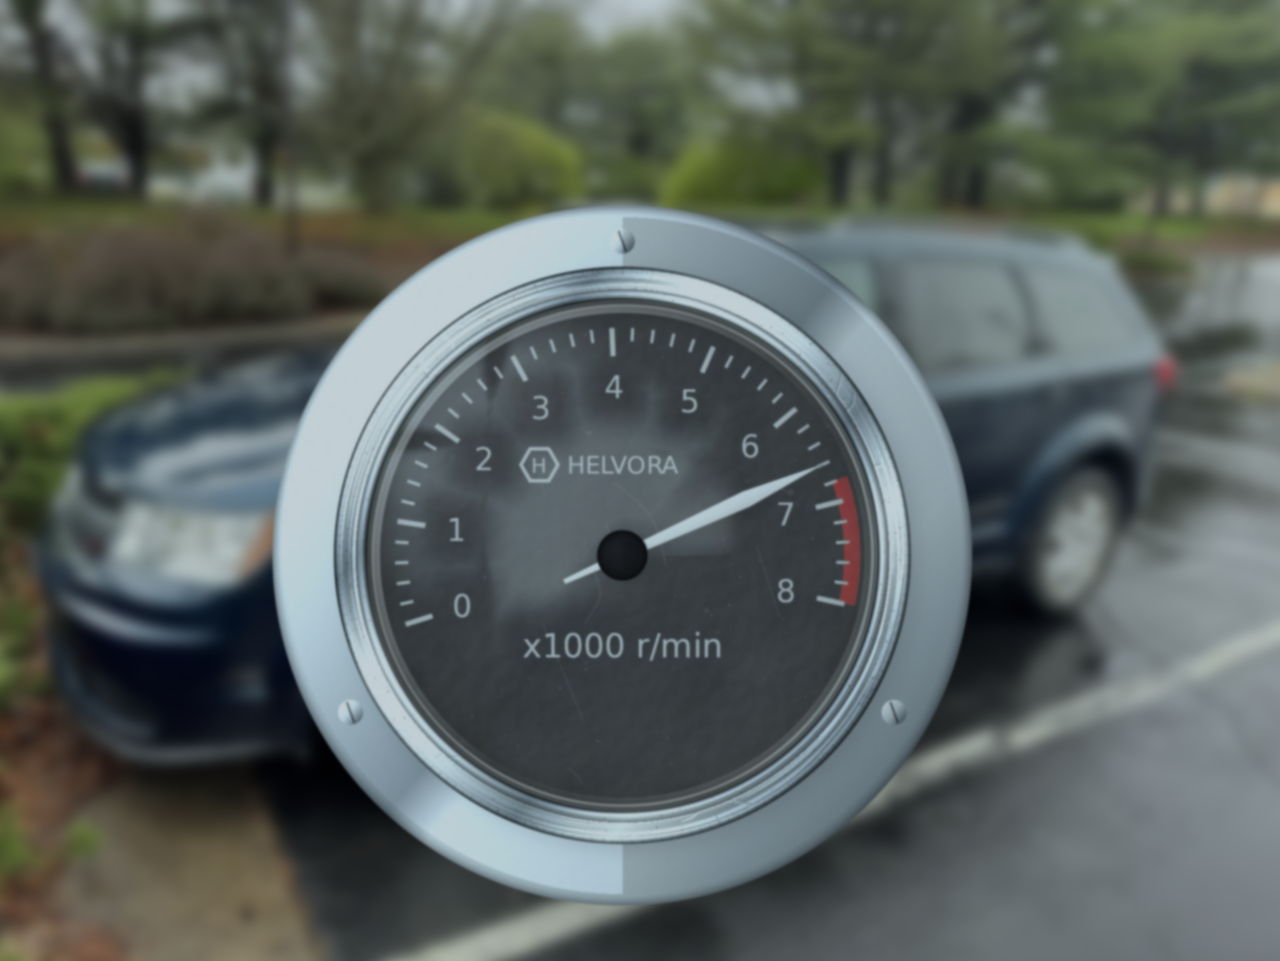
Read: 6600 (rpm)
